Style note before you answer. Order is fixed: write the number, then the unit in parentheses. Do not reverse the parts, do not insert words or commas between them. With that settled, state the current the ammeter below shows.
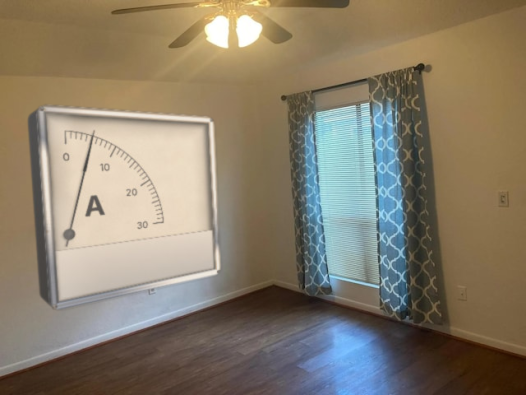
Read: 5 (A)
